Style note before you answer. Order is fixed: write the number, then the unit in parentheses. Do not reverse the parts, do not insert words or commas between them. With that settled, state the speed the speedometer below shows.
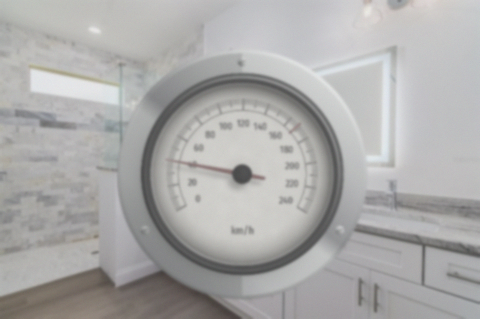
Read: 40 (km/h)
